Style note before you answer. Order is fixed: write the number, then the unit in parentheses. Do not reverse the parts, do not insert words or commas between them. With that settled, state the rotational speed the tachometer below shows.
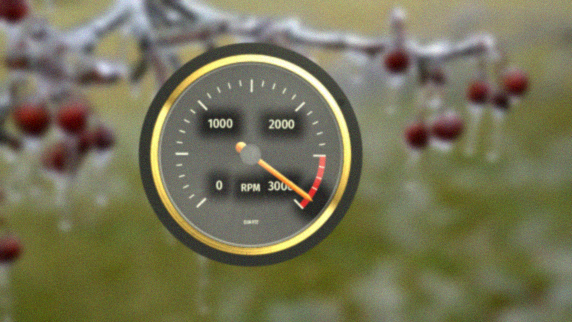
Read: 2900 (rpm)
